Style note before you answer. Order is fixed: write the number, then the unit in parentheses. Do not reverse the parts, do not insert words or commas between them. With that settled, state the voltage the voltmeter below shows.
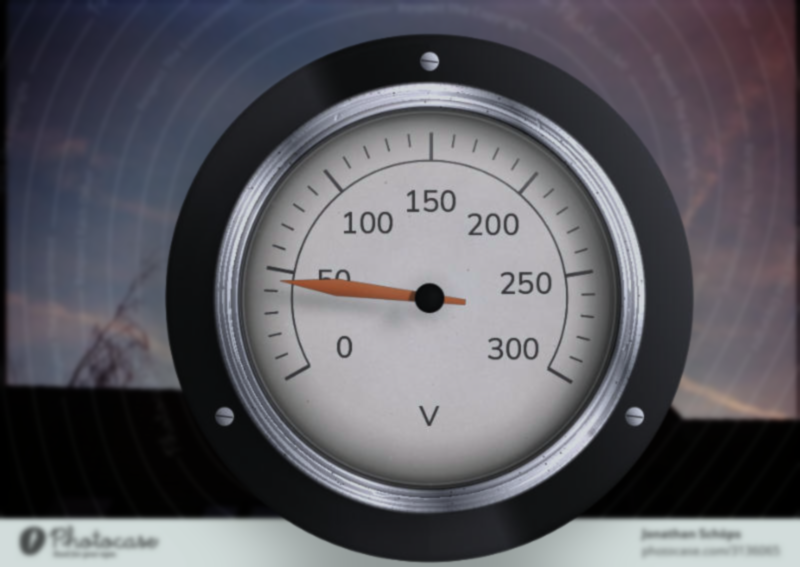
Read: 45 (V)
